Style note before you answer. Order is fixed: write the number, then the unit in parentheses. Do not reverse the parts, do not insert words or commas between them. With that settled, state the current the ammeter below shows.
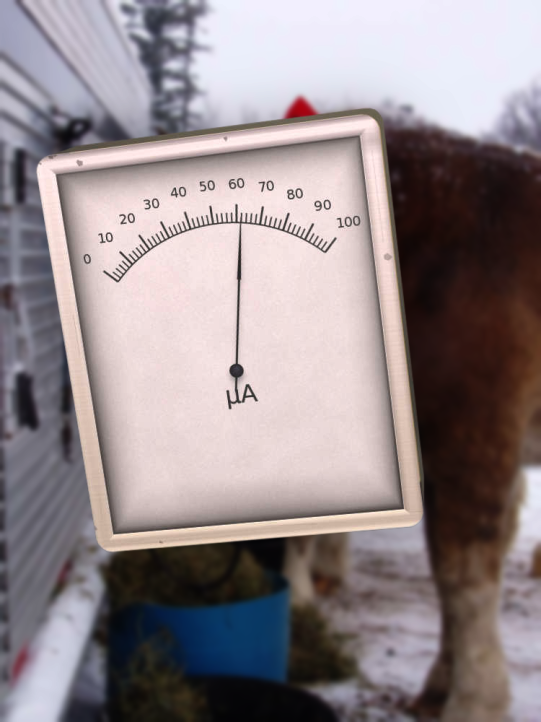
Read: 62 (µA)
